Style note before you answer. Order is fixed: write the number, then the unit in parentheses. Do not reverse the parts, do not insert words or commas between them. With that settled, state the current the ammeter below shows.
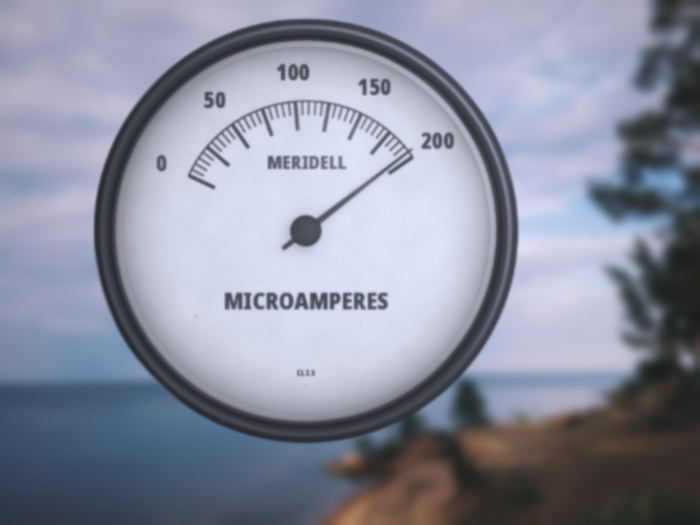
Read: 195 (µA)
